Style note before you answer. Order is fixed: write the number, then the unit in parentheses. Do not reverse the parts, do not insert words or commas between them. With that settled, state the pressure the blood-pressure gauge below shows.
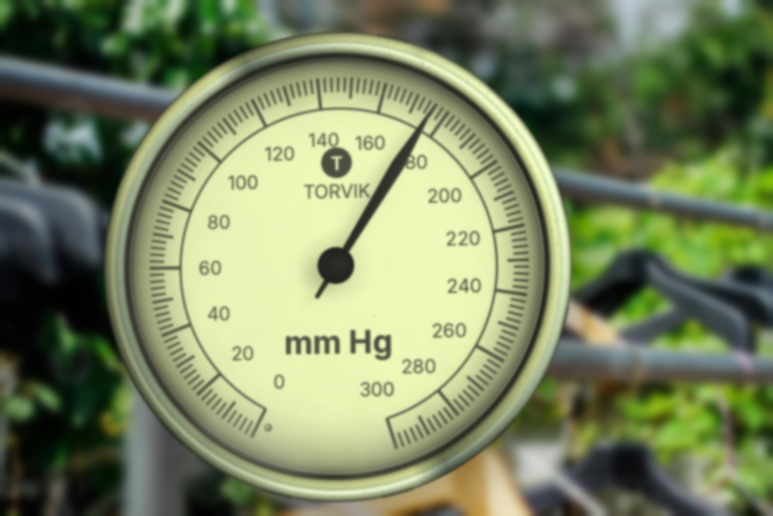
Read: 176 (mmHg)
